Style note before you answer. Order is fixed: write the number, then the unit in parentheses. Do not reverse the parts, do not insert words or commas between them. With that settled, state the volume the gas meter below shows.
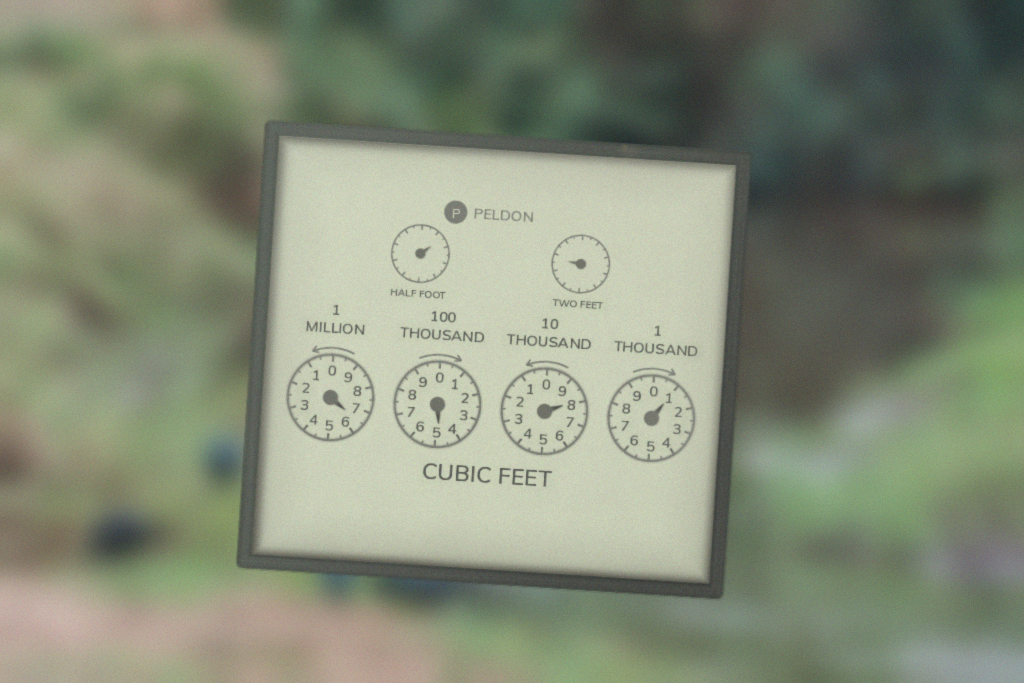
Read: 648100 (ft³)
